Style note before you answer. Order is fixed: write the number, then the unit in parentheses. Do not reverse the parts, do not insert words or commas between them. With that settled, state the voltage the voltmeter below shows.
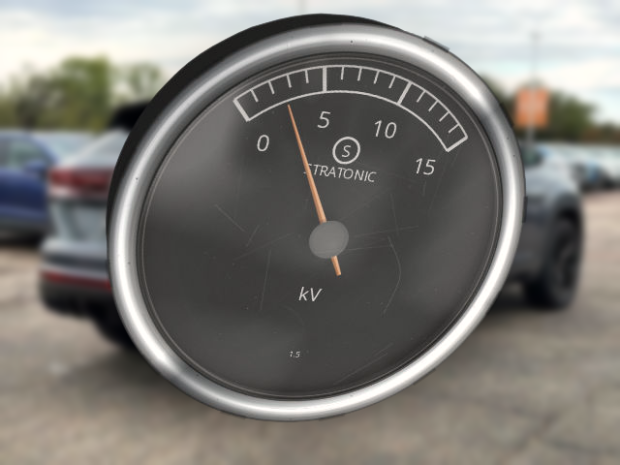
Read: 2.5 (kV)
